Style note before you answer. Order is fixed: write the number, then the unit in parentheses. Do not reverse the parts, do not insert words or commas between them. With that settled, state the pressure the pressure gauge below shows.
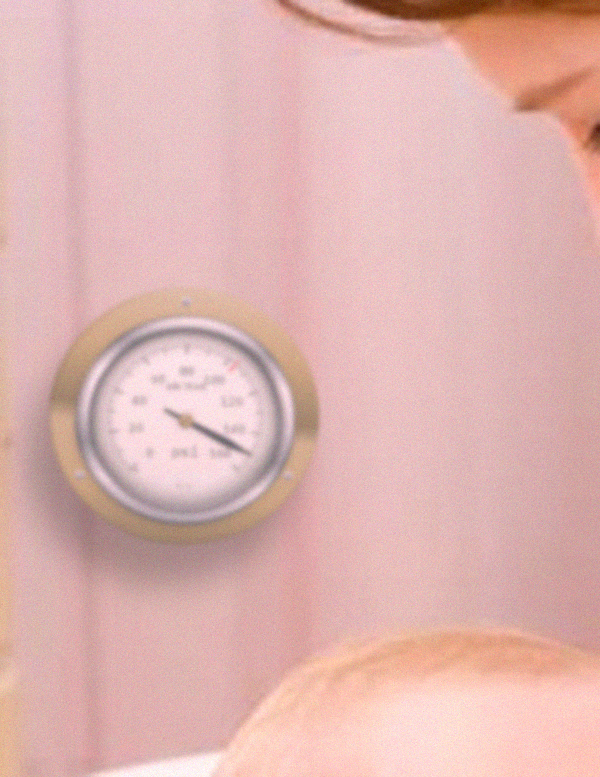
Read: 150 (psi)
